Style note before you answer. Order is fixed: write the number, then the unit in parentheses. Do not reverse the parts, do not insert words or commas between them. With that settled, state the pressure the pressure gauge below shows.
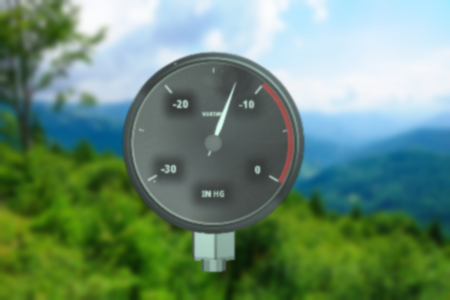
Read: -12.5 (inHg)
